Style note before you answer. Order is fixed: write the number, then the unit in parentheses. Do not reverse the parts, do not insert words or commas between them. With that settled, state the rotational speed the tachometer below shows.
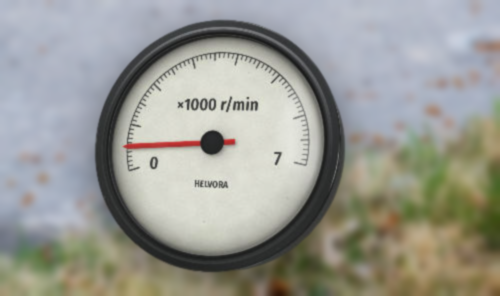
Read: 500 (rpm)
